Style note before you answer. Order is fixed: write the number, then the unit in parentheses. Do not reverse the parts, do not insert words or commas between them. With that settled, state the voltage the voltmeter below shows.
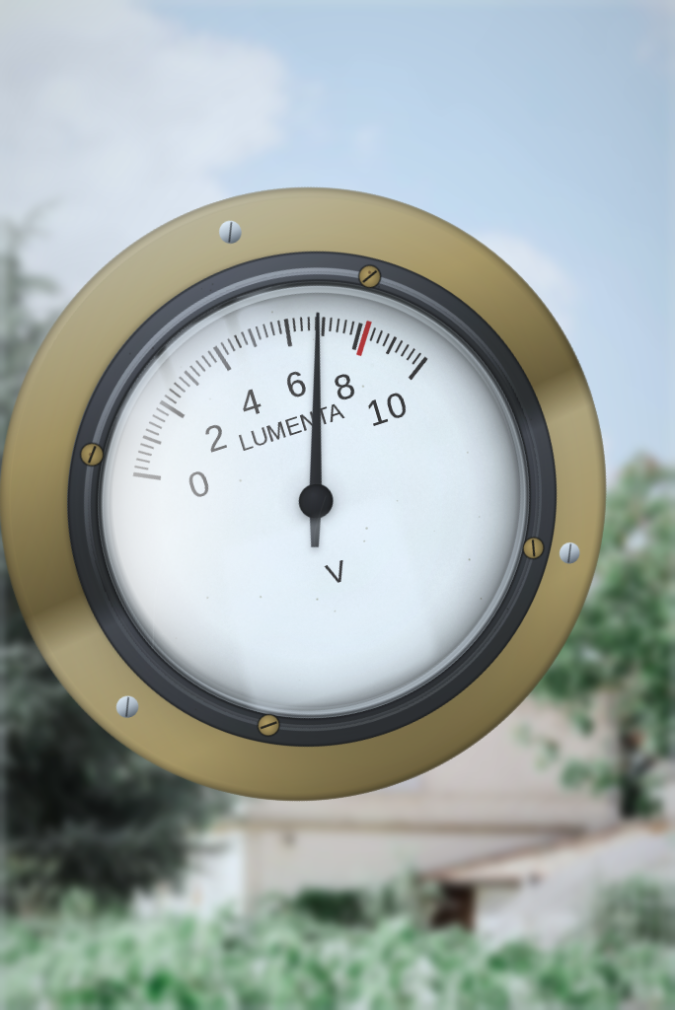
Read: 6.8 (V)
